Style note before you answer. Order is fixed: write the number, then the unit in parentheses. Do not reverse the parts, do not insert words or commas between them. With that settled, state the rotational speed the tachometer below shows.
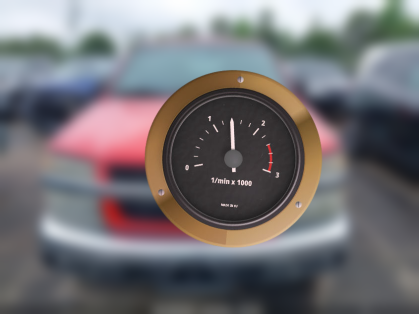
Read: 1400 (rpm)
